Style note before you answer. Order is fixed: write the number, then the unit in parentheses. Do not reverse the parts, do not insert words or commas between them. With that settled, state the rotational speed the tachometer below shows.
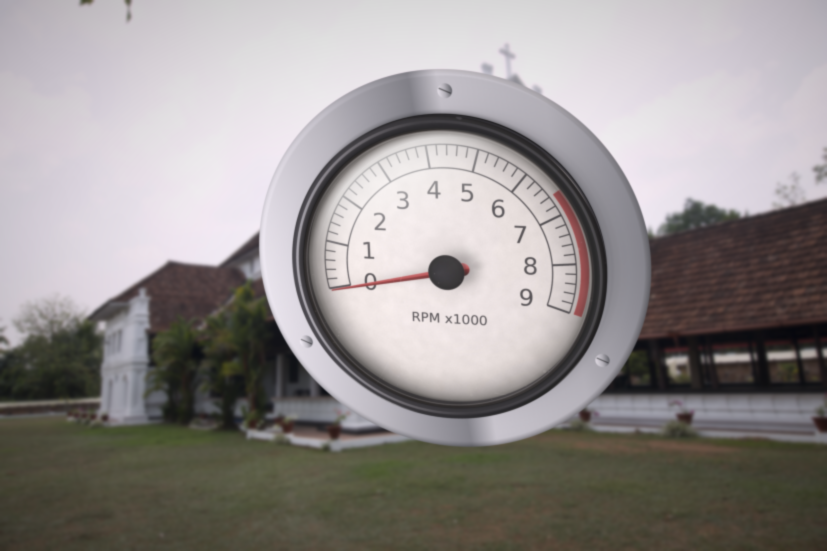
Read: 0 (rpm)
